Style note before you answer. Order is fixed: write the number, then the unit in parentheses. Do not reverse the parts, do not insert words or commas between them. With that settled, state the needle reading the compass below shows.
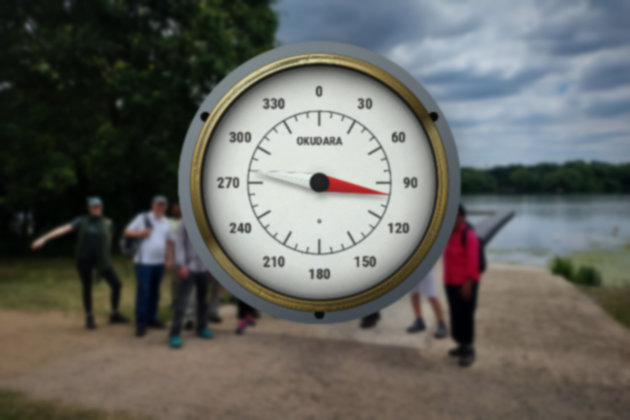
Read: 100 (°)
